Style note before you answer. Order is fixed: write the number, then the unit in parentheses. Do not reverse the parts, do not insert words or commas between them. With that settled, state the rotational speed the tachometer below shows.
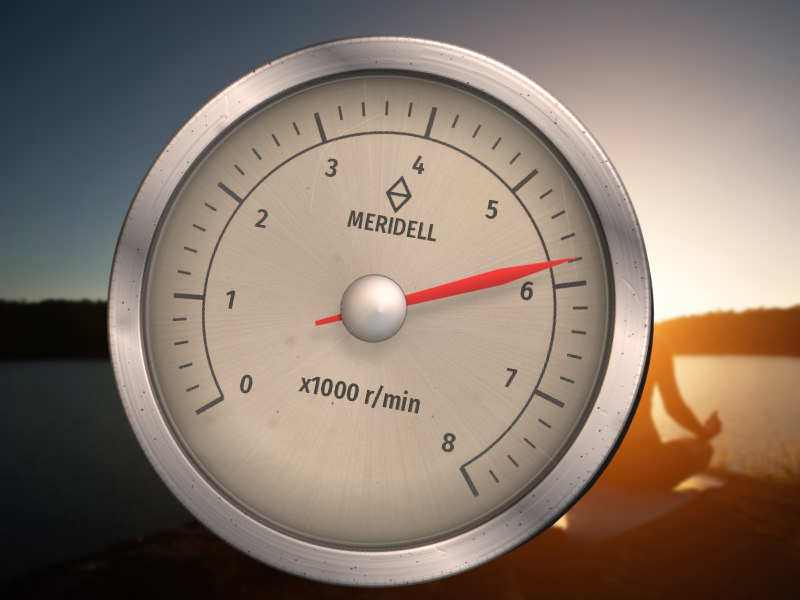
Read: 5800 (rpm)
